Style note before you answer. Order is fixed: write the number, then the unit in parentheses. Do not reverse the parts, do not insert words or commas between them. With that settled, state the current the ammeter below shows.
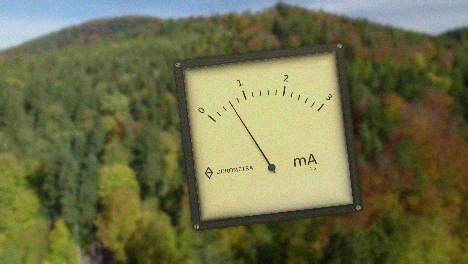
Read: 0.6 (mA)
